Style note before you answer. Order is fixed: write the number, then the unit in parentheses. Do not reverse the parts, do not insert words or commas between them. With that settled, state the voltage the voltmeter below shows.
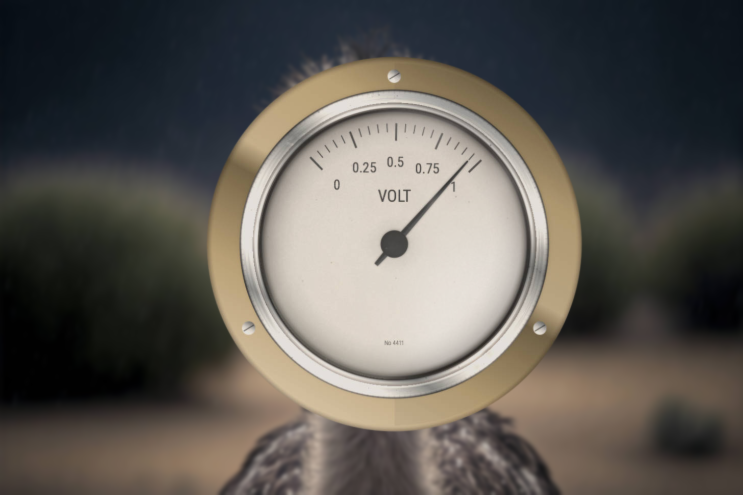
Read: 0.95 (V)
